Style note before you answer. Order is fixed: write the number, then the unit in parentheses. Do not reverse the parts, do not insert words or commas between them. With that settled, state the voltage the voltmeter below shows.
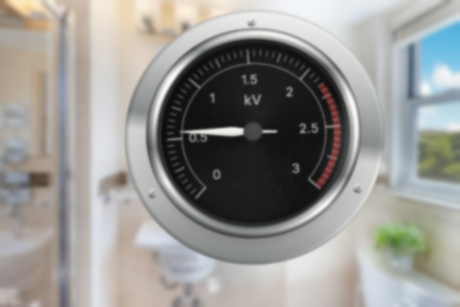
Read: 0.55 (kV)
